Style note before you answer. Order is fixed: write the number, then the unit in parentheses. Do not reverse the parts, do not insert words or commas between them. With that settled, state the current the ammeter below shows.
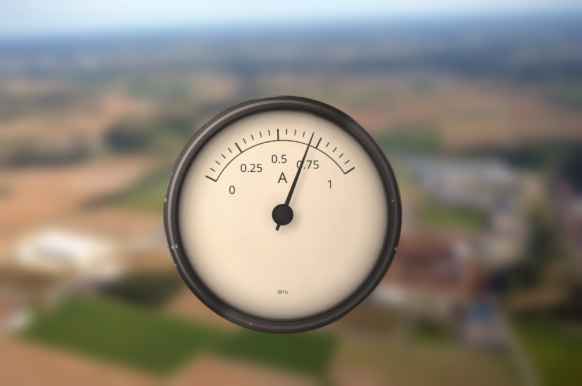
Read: 0.7 (A)
